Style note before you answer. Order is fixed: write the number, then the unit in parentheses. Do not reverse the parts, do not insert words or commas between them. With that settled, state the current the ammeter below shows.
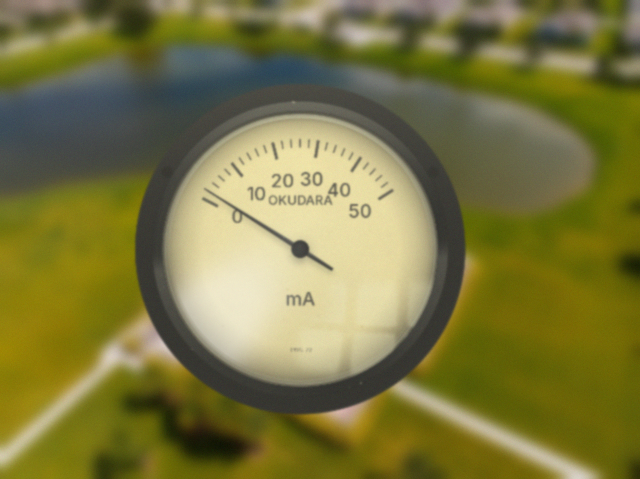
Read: 2 (mA)
